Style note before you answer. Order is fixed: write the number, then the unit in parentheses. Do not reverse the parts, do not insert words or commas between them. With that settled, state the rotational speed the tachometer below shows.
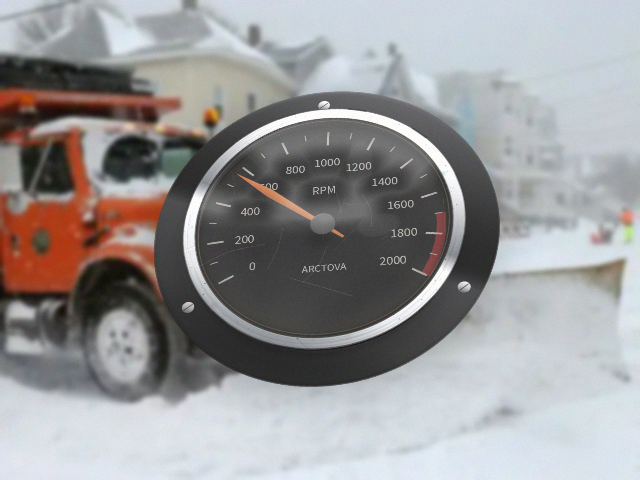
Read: 550 (rpm)
